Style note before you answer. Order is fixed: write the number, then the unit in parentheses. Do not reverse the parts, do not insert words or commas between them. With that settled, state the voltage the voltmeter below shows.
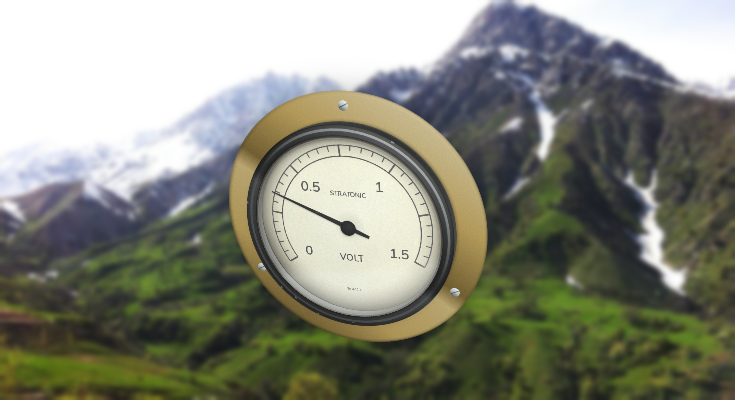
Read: 0.35 (V)
